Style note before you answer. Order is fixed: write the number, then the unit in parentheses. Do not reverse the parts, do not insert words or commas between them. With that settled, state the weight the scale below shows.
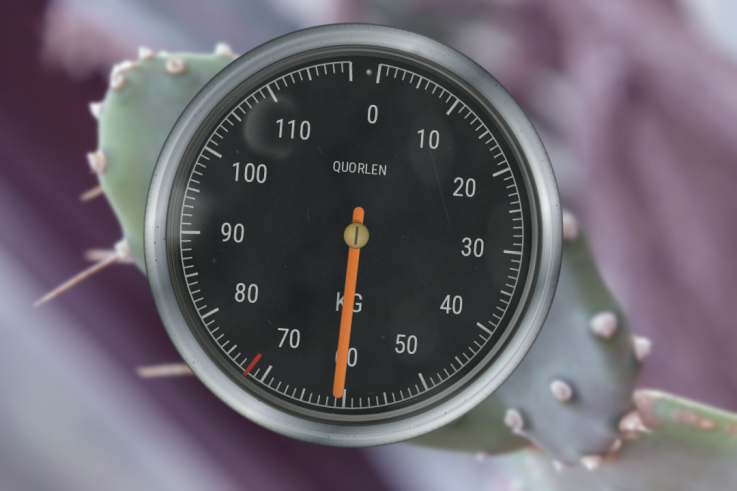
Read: 61 (kg)
